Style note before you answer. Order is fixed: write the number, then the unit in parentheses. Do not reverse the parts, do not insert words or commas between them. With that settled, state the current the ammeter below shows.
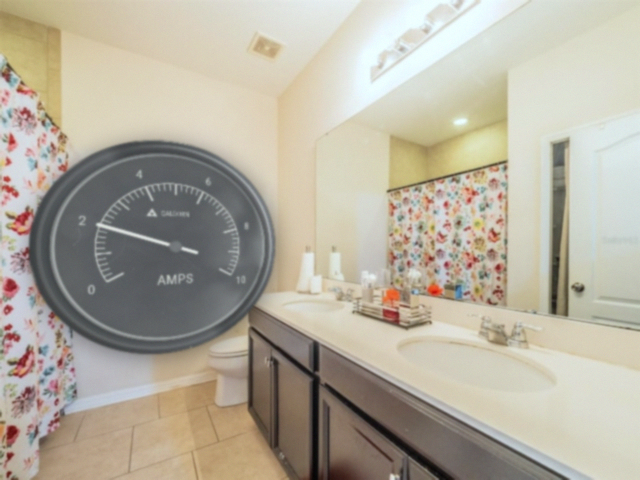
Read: 2 (A)
